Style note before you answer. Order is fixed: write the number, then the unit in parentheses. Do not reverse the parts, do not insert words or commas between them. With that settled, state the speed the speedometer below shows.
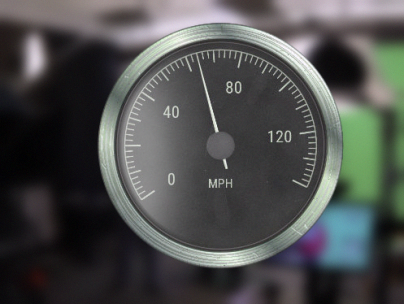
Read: 64 (mph)
